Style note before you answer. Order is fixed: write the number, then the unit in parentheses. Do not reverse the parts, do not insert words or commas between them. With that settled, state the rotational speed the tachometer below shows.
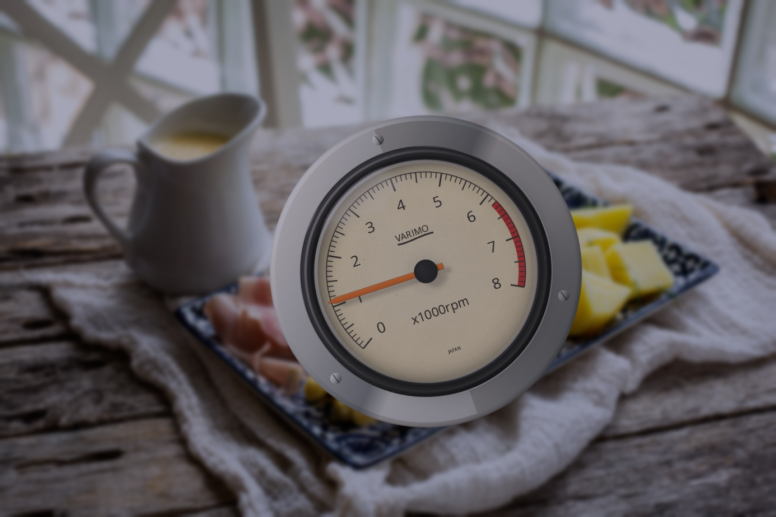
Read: 1100 (rpm)
